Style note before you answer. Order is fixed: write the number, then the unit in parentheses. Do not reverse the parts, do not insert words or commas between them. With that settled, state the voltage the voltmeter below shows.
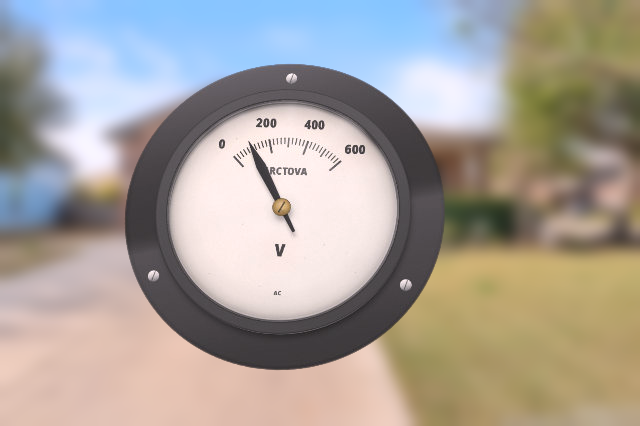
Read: 100 (V)
